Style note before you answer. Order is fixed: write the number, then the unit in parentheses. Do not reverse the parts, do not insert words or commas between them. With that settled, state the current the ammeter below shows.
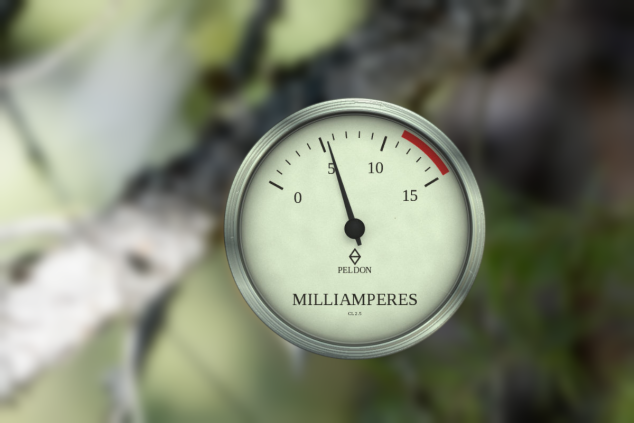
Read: 5.5 (mA)
